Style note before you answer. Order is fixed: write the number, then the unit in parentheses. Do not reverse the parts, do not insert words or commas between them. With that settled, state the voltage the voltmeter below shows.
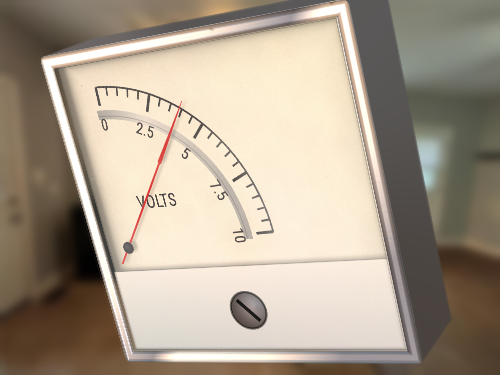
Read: 4 (V)
